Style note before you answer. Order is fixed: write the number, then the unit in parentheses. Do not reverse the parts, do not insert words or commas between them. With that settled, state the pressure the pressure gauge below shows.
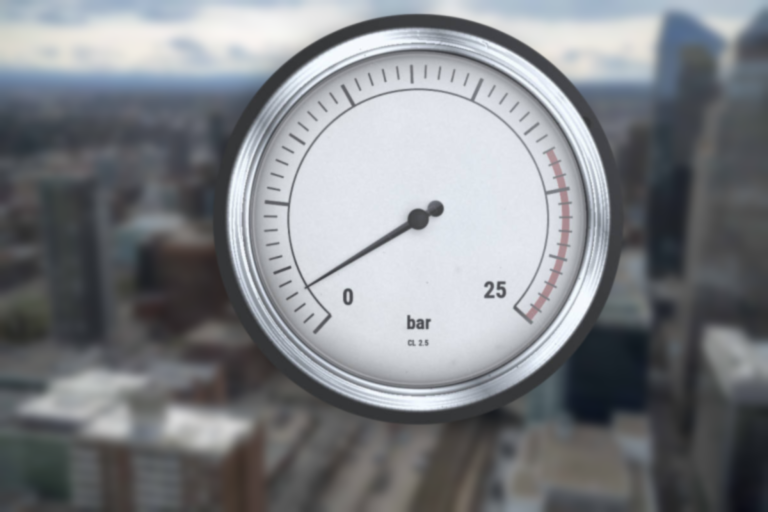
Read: 1.5 (bar)
